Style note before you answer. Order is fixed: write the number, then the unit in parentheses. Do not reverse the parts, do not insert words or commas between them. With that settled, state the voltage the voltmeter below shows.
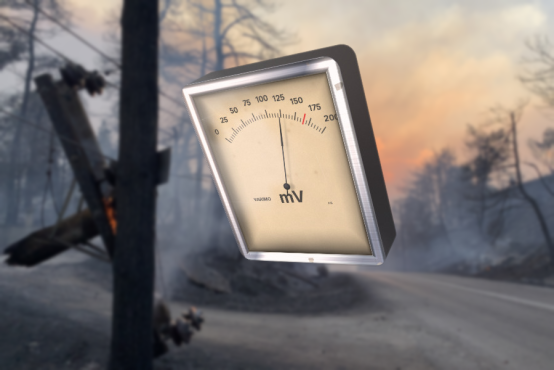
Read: 125 (mV)
